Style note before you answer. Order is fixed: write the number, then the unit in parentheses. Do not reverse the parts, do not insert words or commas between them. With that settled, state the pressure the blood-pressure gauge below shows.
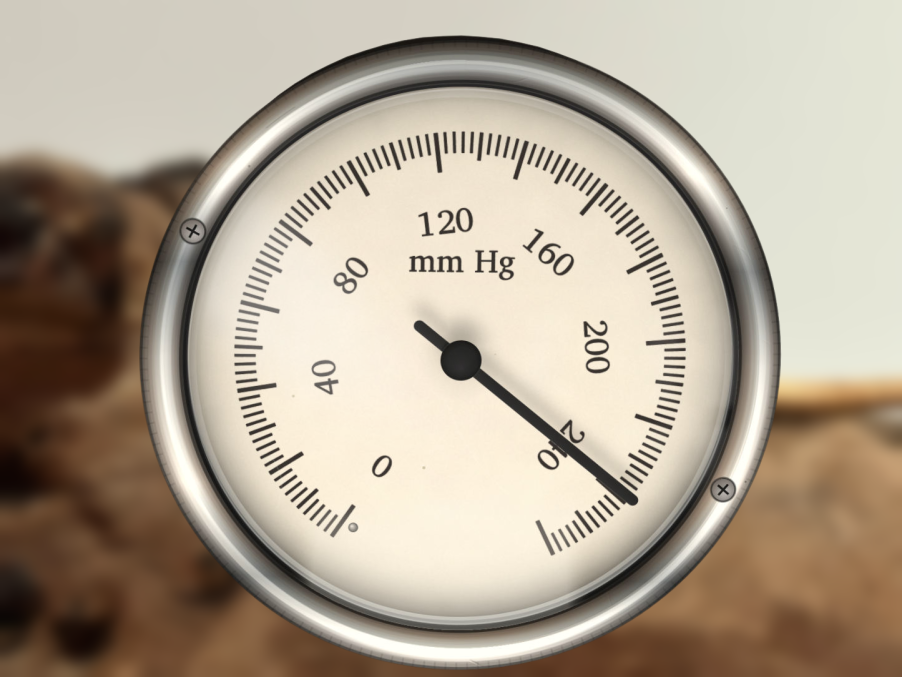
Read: 238 (mmHg)
